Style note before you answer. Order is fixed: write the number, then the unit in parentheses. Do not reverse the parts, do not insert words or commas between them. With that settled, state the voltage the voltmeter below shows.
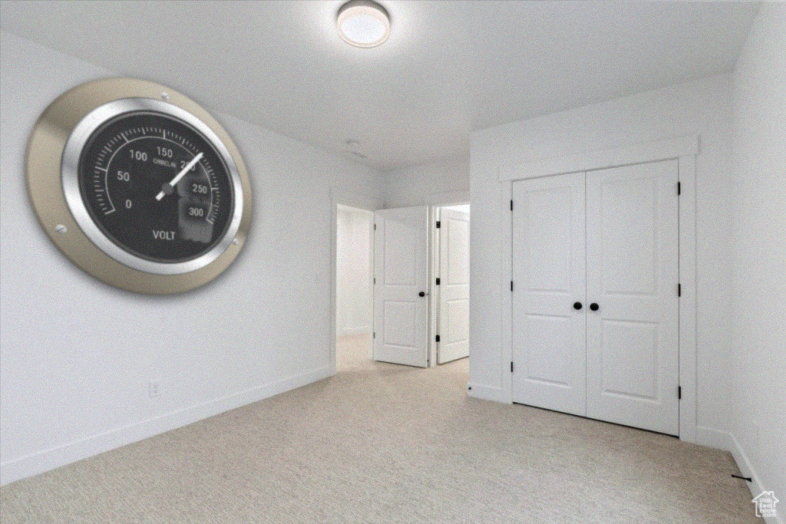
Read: 200 (V)
